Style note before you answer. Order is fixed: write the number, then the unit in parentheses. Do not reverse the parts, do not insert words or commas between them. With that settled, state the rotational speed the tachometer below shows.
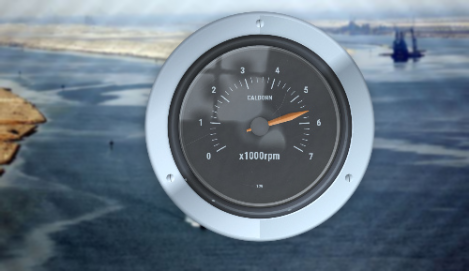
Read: 5600 (rpm)
